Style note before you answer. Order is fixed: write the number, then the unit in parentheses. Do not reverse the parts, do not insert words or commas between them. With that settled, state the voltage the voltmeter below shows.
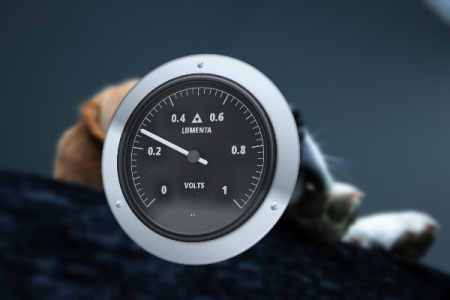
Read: 0.26 (V)
